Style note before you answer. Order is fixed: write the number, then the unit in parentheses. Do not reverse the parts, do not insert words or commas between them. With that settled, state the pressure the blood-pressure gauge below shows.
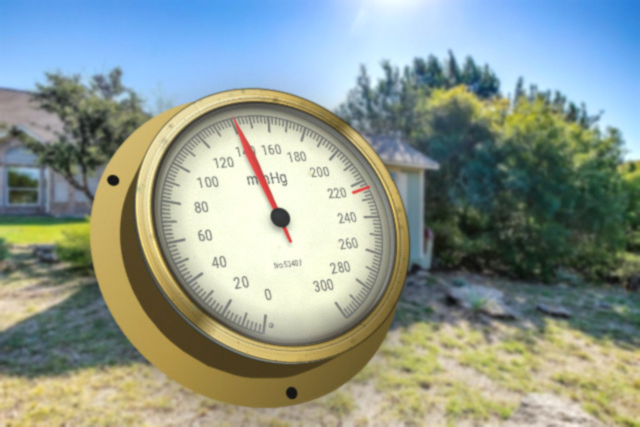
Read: 140 (mmHg)
